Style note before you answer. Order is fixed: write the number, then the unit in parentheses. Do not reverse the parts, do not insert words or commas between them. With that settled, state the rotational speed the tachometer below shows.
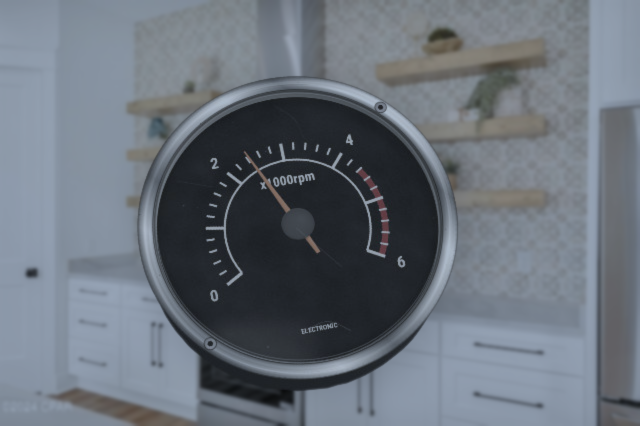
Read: 2400 (rpm)
